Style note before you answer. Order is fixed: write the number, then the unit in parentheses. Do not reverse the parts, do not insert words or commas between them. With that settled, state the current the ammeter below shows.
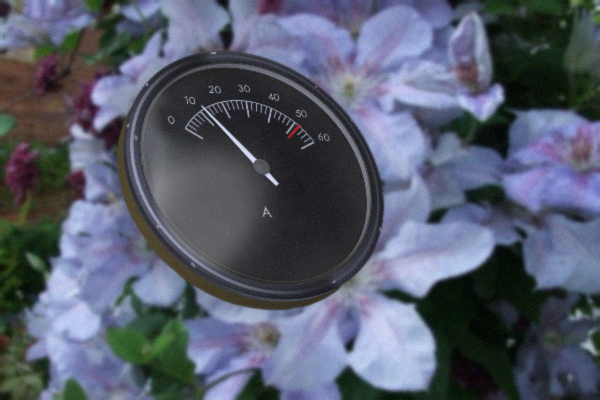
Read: 10 (A)
